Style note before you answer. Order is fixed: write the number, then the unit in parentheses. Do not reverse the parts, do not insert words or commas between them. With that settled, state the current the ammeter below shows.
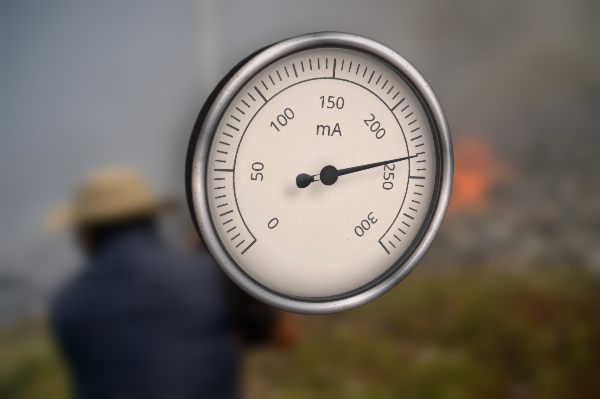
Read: 235 (mA)
